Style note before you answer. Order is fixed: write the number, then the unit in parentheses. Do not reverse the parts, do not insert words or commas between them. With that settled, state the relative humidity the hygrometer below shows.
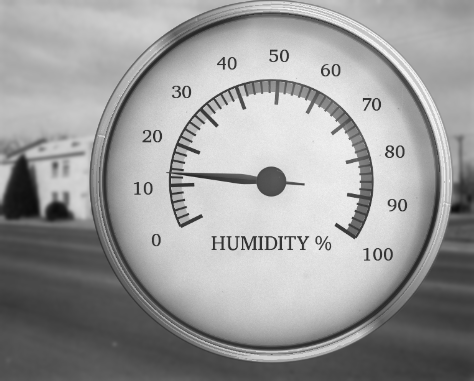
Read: 13 (%)
